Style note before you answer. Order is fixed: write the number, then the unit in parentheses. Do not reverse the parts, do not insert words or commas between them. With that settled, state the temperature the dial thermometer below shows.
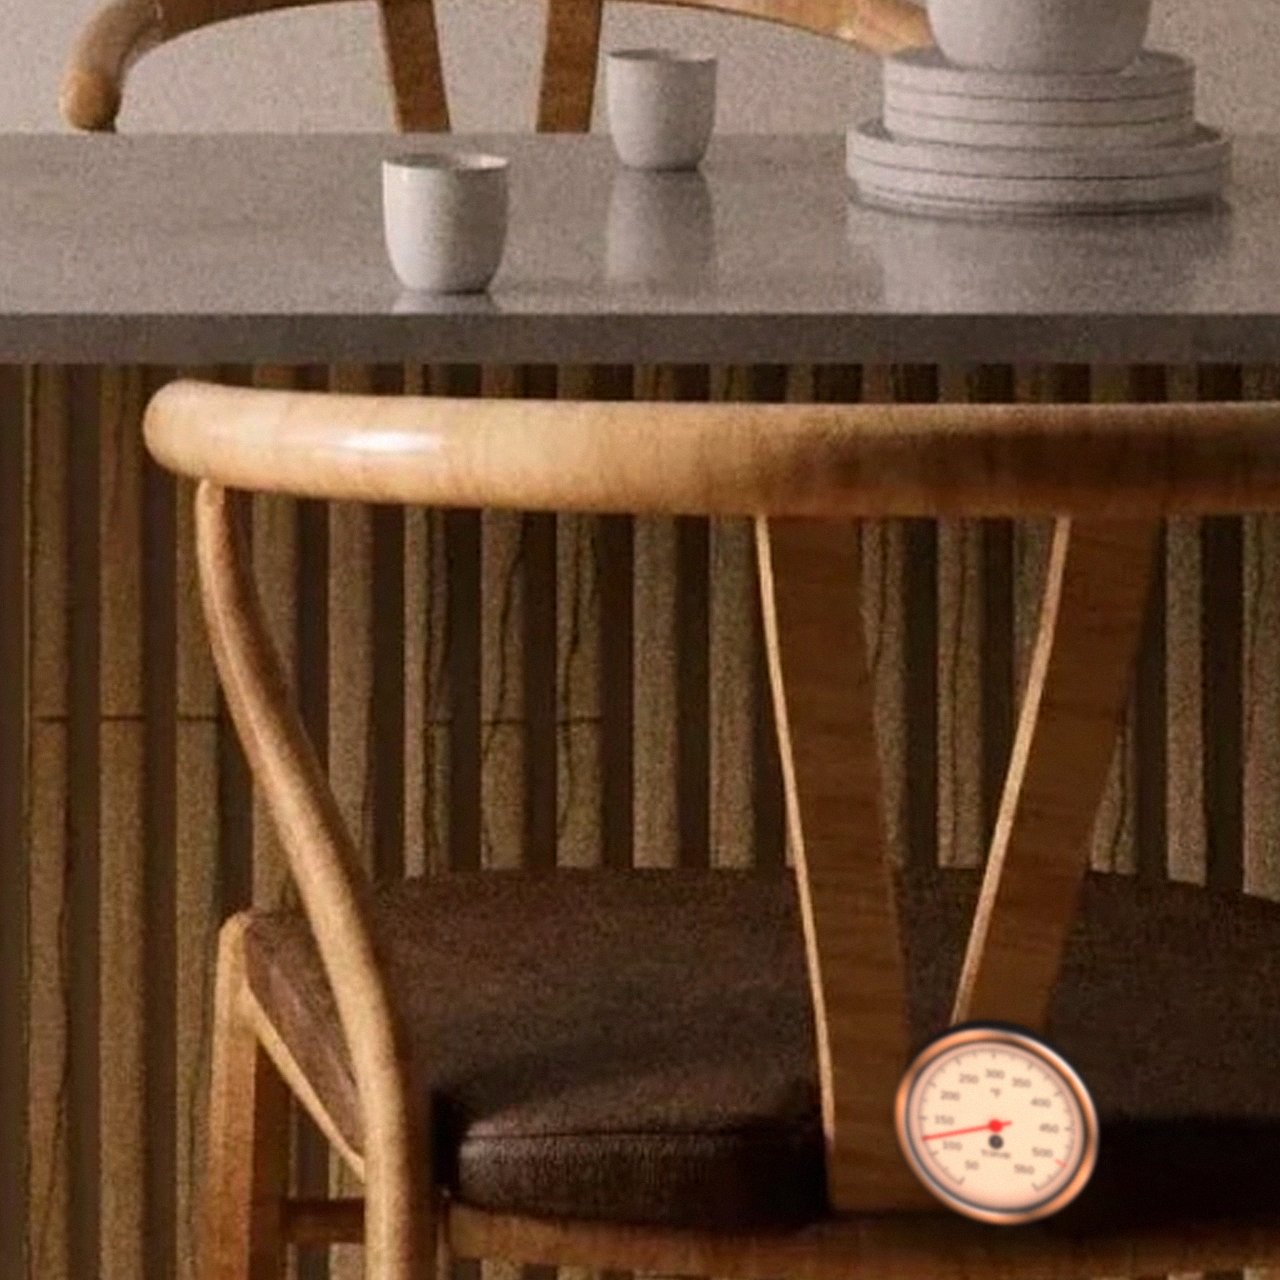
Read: 125 (°F)
